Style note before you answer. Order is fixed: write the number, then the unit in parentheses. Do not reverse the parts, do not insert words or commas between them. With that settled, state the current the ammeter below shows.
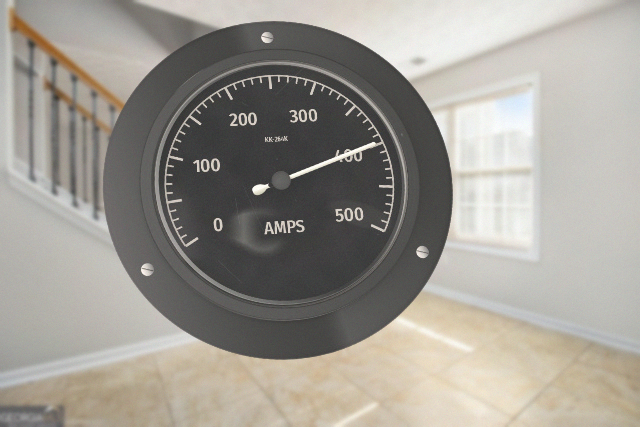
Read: 400 (A)
